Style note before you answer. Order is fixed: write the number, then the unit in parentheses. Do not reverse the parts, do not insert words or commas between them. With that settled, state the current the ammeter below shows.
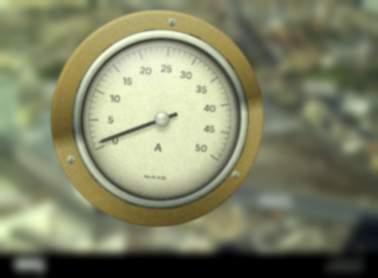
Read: 1 (A)
